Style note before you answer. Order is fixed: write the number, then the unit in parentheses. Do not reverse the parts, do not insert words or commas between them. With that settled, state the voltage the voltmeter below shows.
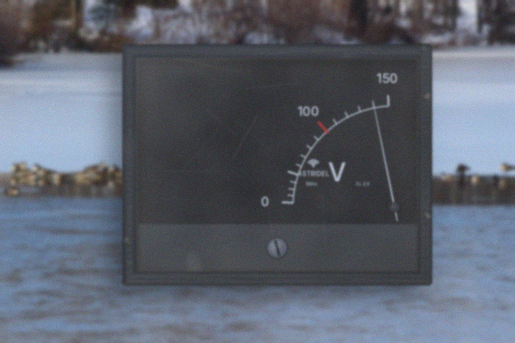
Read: 140 (V)
